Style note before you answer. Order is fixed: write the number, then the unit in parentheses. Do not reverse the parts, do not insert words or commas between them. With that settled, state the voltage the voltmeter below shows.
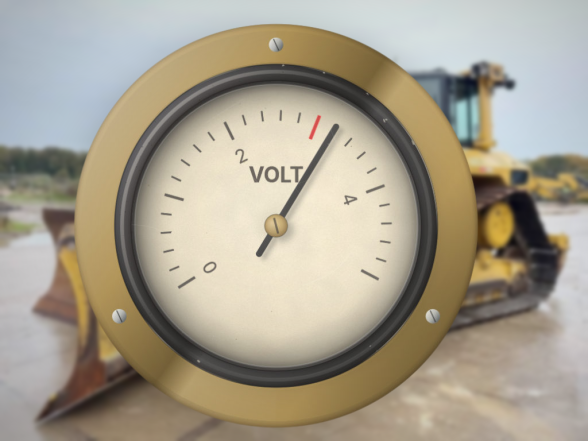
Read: 3.2 (V)
